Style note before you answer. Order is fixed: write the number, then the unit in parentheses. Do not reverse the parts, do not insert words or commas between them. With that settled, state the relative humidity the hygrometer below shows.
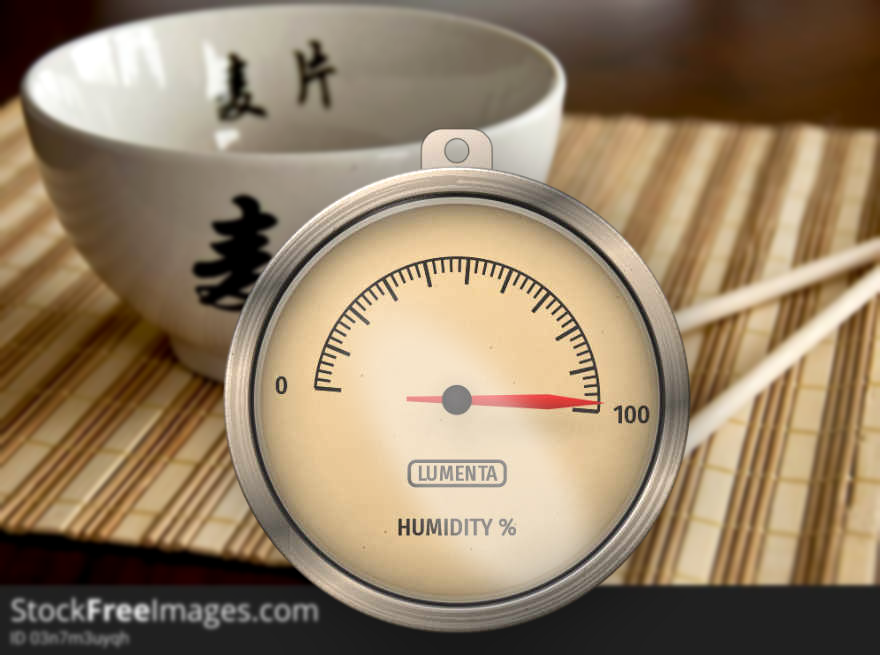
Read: 98 (%)
